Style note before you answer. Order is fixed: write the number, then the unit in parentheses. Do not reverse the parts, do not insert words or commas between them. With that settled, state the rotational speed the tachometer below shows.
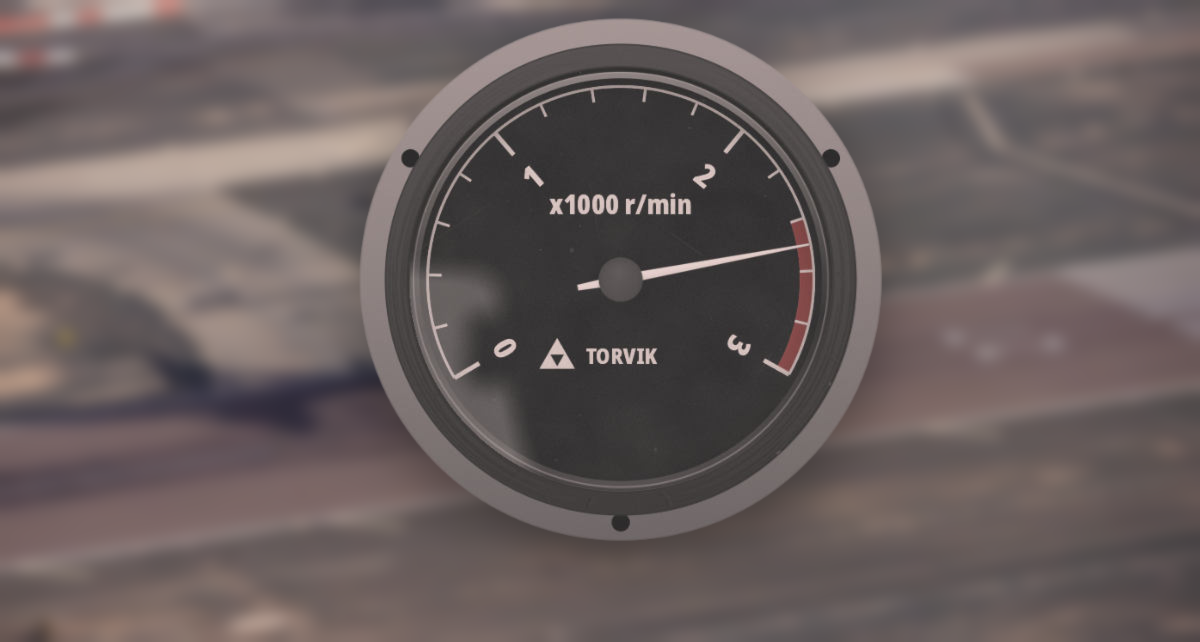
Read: 2500 (rpm)
